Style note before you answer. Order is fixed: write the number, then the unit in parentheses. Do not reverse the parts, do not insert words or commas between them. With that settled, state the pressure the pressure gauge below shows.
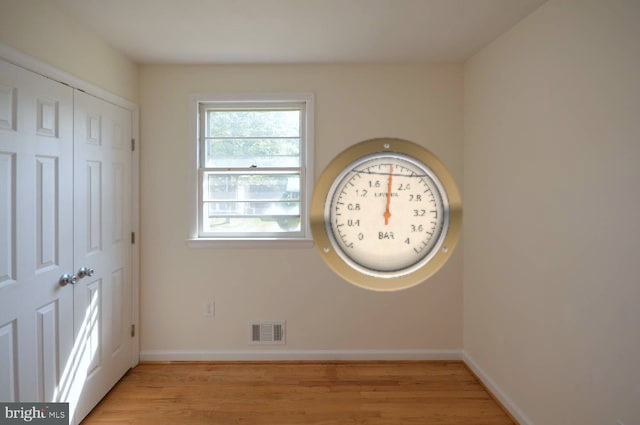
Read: 2 (bar)
